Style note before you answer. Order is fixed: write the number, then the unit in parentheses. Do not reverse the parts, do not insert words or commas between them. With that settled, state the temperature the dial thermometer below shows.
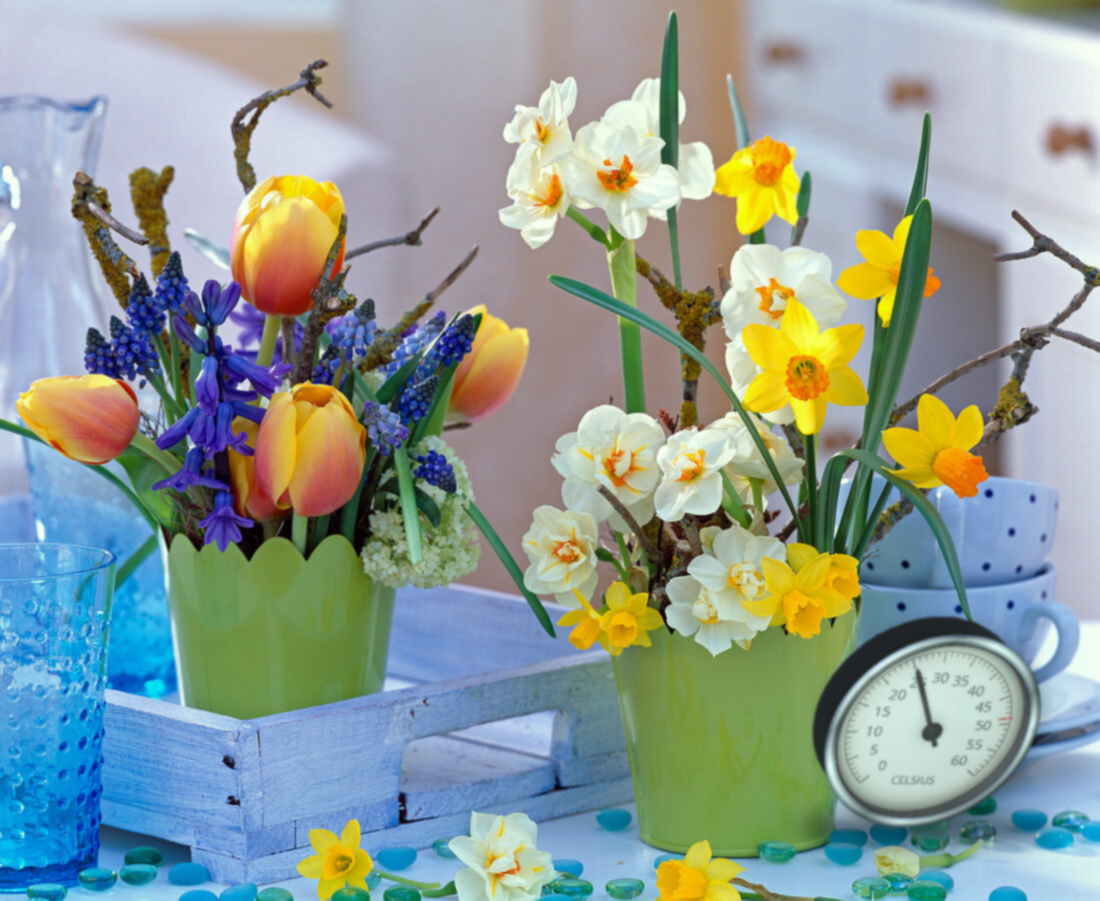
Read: 25 (°C)
